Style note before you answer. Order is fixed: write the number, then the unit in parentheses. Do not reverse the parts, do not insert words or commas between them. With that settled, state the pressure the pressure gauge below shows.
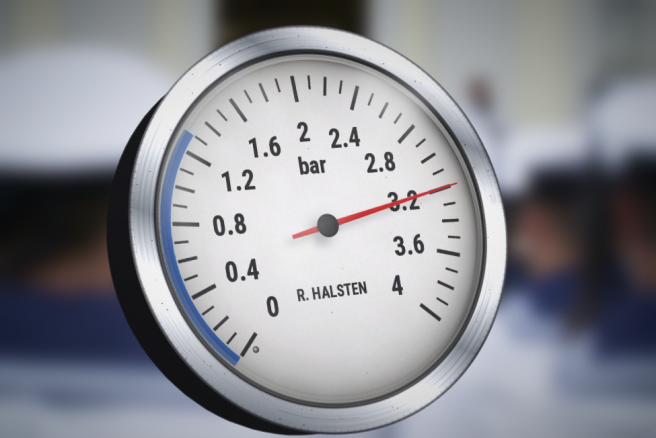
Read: 3.2 (bar)
